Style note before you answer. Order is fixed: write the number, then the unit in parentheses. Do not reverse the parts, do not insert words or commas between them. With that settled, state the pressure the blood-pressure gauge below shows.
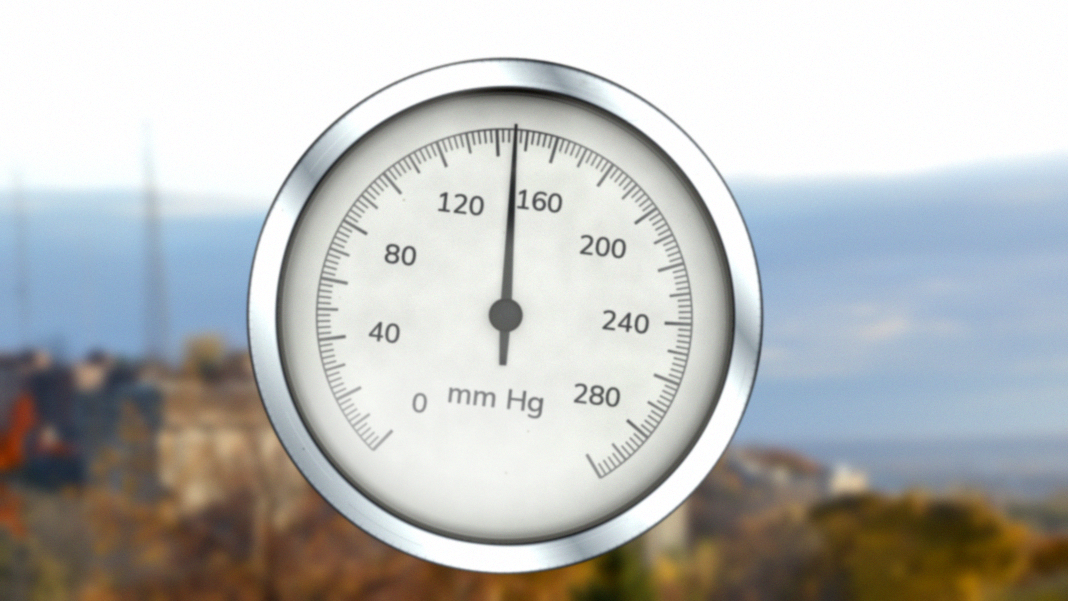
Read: 146 (mmHg)
